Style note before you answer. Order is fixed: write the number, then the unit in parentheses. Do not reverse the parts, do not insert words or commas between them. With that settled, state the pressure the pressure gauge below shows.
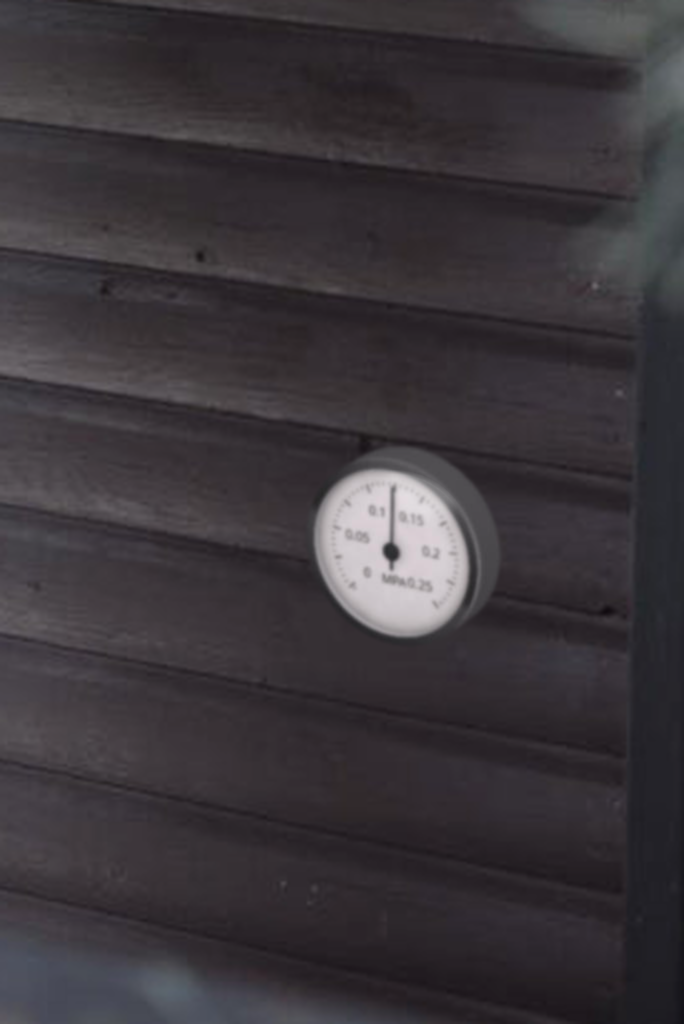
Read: 0.125 (MPa)
